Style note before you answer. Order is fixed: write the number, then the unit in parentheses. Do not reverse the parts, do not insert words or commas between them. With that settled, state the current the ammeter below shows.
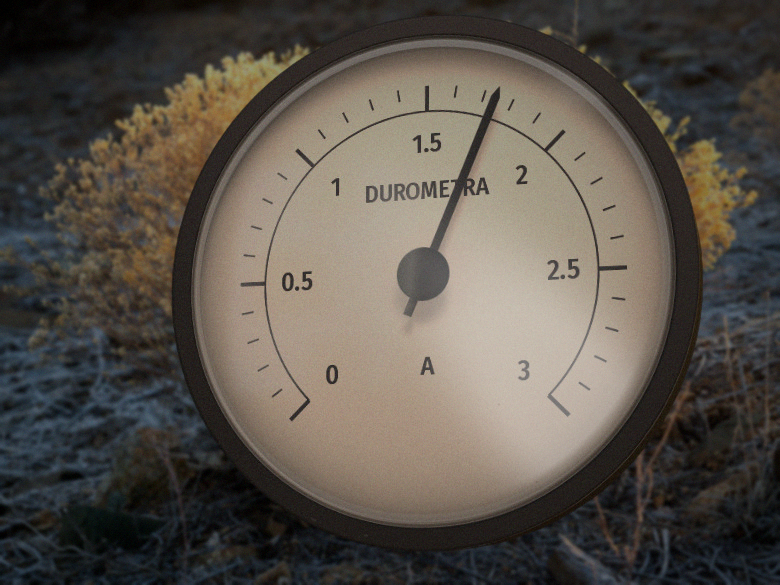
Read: 1.75 (A)
